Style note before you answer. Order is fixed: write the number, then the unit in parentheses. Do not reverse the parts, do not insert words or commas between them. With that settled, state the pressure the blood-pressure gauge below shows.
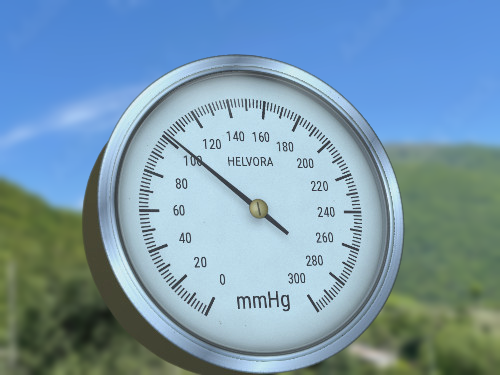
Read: 100 (mmHg)
